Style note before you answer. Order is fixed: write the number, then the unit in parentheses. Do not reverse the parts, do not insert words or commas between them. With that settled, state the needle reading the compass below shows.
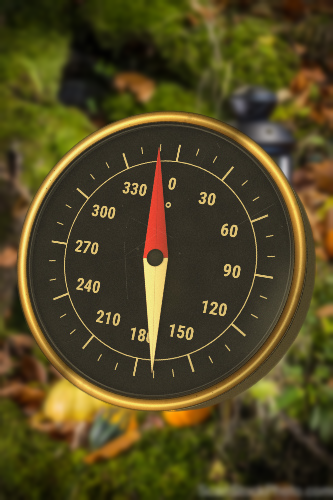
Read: 350 (°)
